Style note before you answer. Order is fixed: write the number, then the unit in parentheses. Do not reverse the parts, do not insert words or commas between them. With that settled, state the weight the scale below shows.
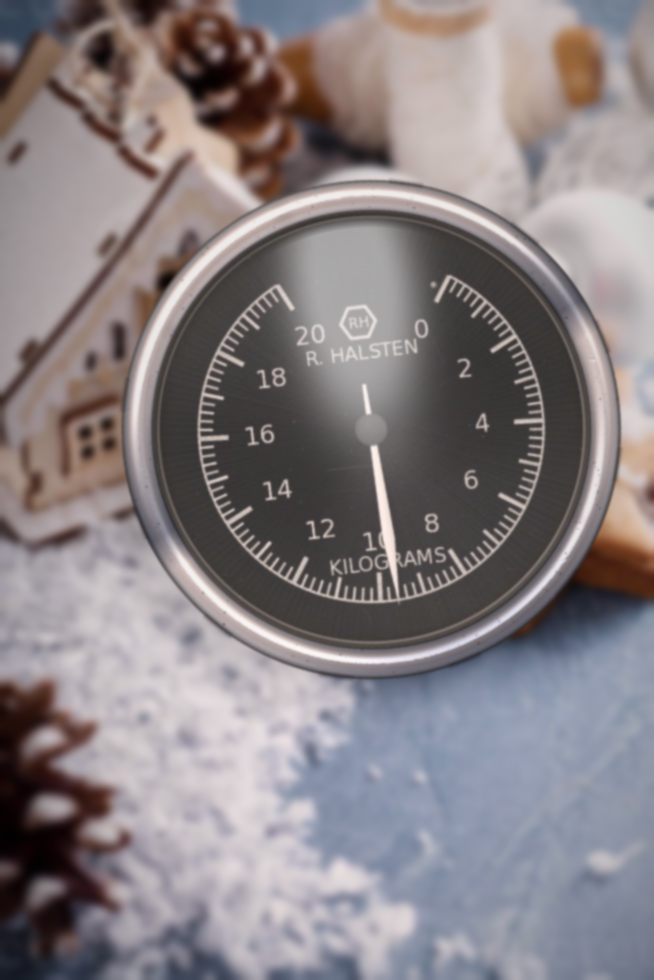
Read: 9.6 (kg)
